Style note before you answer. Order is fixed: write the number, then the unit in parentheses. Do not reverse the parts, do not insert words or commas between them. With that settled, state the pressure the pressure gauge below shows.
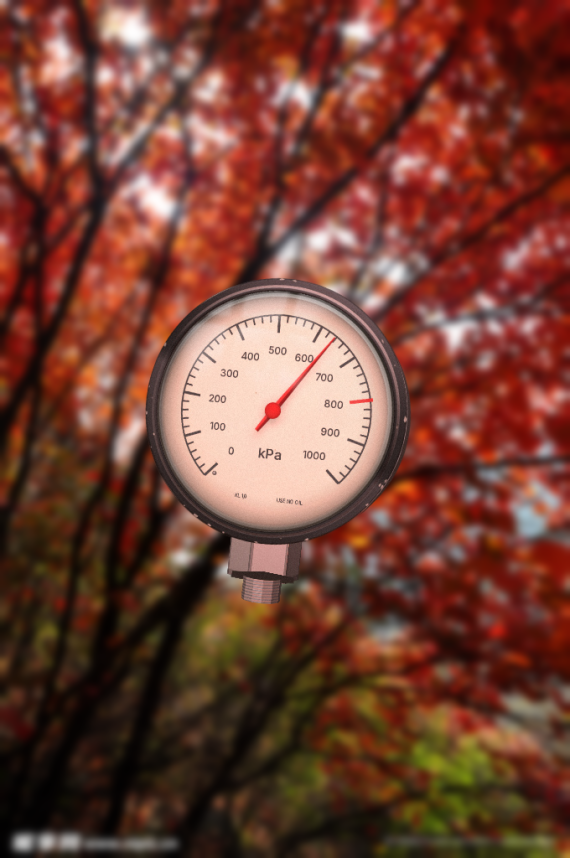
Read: 640 (kPa)
